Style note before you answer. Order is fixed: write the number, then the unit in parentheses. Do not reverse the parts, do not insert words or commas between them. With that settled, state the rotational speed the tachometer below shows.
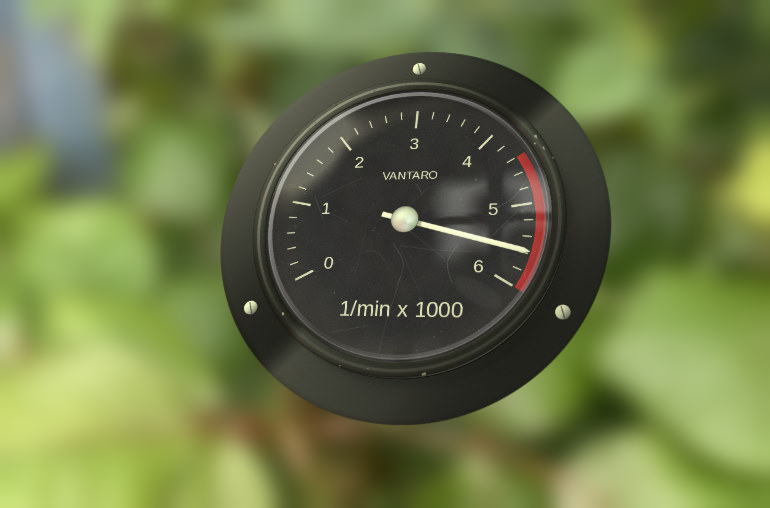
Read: 5600 (rpm)
